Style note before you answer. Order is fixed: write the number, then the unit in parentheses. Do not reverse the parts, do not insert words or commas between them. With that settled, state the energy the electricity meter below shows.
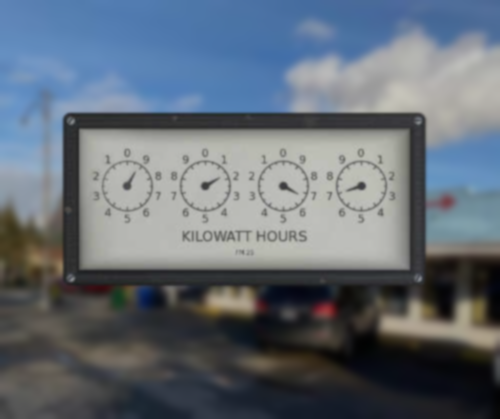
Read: 9167 (kWh)
